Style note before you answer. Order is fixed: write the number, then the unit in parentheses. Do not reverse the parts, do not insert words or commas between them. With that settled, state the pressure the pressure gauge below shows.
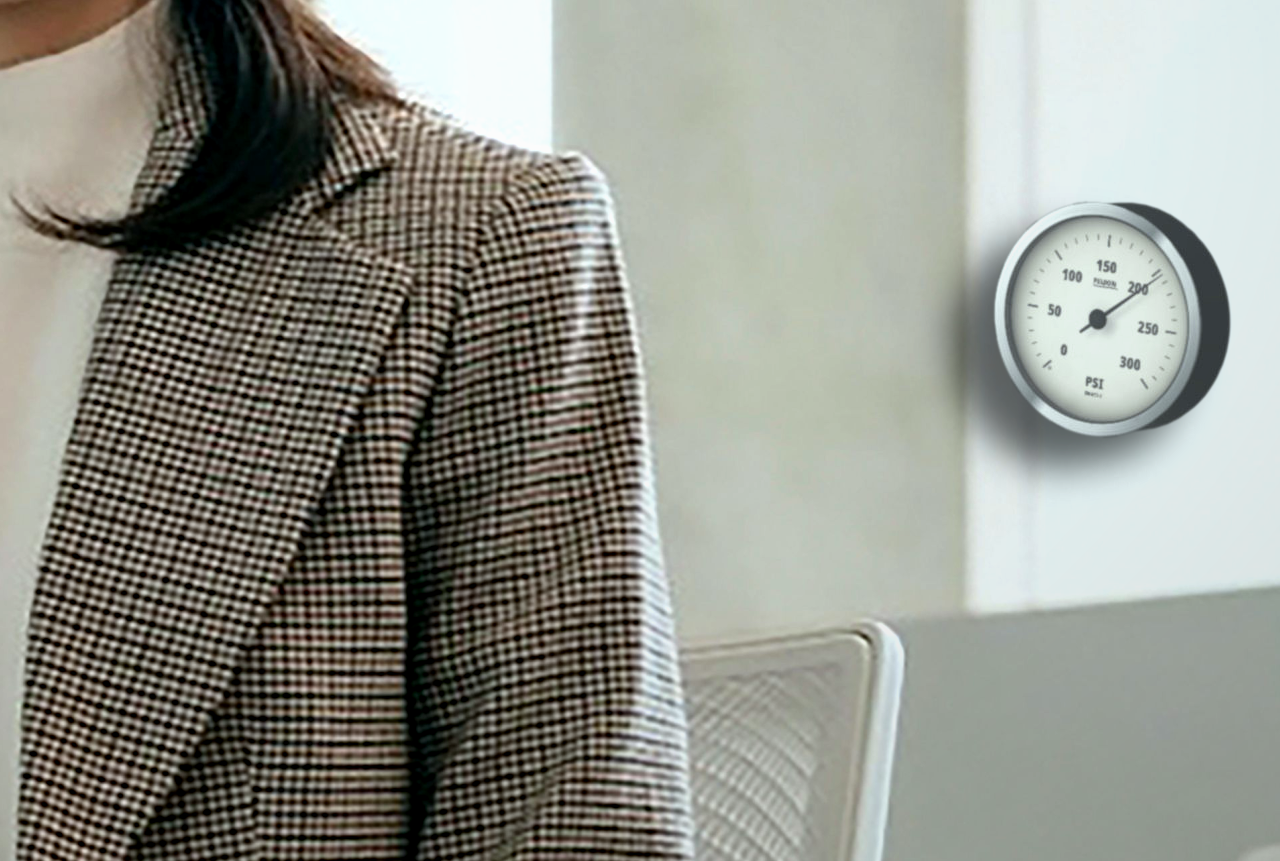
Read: 205 (psi)
